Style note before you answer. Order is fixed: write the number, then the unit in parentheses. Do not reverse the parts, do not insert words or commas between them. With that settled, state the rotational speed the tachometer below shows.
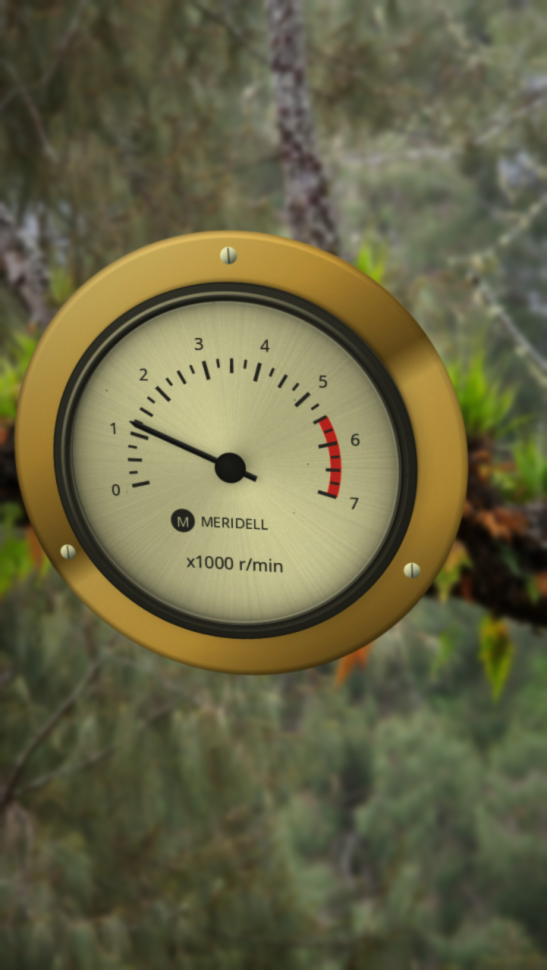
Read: 1250 (rpm)
